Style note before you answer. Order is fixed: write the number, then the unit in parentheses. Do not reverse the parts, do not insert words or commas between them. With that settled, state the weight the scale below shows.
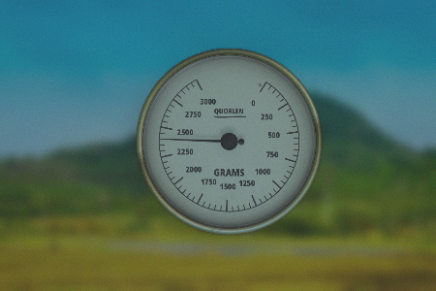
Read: 2400 (g)
